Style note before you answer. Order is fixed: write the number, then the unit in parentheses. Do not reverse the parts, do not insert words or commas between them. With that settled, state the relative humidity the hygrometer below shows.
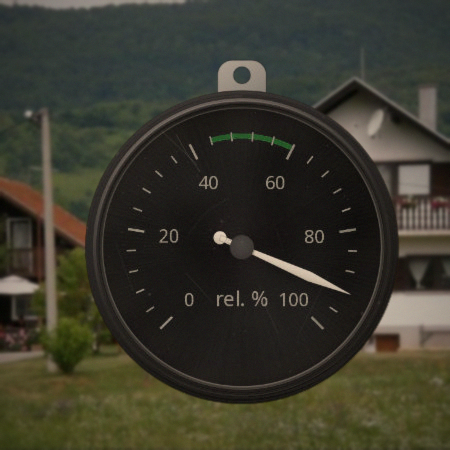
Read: 92 (%)
